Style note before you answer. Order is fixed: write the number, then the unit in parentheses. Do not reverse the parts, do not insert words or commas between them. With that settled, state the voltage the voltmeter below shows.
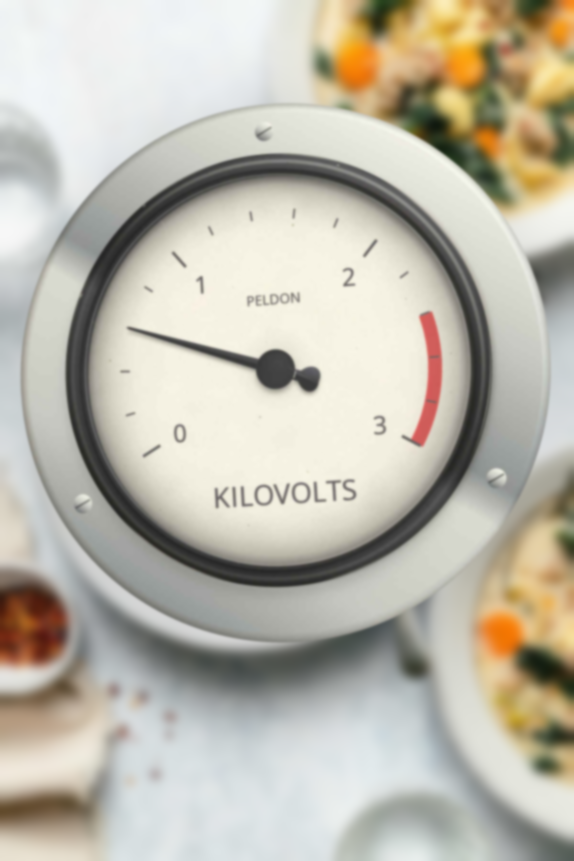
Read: 0.6 (kV)
